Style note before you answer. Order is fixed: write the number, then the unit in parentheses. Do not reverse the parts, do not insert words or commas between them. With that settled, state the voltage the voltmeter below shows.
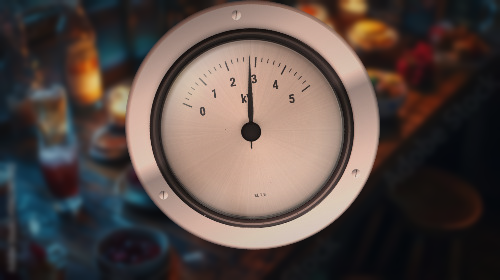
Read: 2.8 (kV)
